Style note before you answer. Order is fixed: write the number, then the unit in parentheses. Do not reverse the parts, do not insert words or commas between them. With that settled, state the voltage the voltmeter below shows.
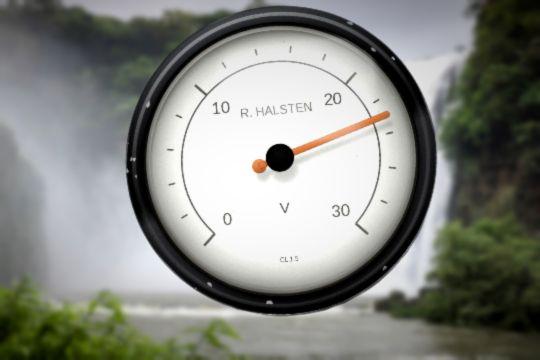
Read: 23 (V)
